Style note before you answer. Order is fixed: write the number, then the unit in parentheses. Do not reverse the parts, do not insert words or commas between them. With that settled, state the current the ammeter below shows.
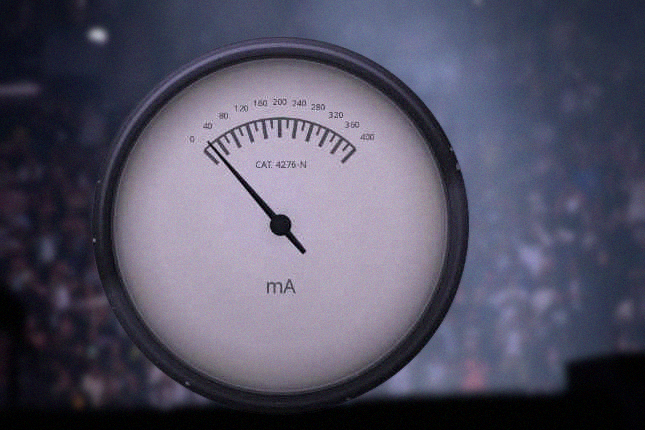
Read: 20 (mA)
